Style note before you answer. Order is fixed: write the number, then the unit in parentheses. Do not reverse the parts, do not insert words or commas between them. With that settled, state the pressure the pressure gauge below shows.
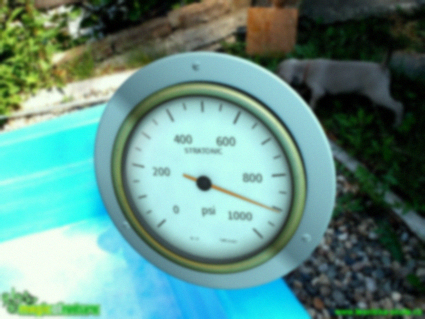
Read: 900 (psi)
